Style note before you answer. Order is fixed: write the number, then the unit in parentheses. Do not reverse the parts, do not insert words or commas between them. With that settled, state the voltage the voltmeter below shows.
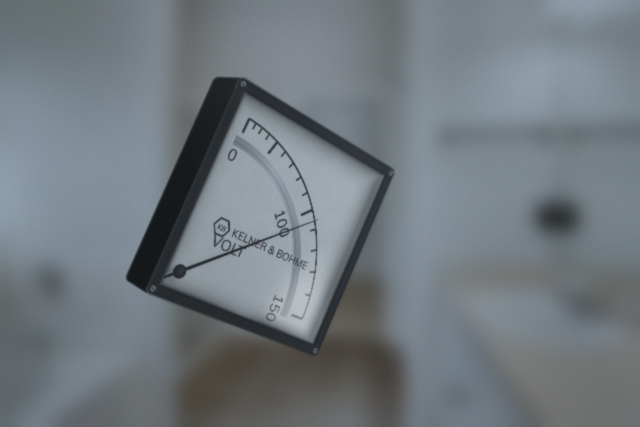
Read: 105 (V)
